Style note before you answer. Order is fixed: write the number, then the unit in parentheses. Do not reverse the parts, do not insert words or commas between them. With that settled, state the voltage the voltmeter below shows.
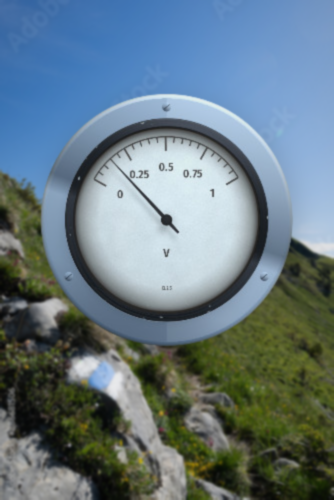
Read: 0.15 (V)
